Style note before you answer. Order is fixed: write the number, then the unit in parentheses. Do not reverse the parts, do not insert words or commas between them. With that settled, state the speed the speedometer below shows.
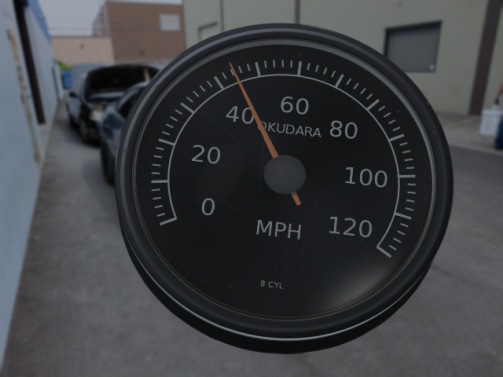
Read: 44 (mph)
